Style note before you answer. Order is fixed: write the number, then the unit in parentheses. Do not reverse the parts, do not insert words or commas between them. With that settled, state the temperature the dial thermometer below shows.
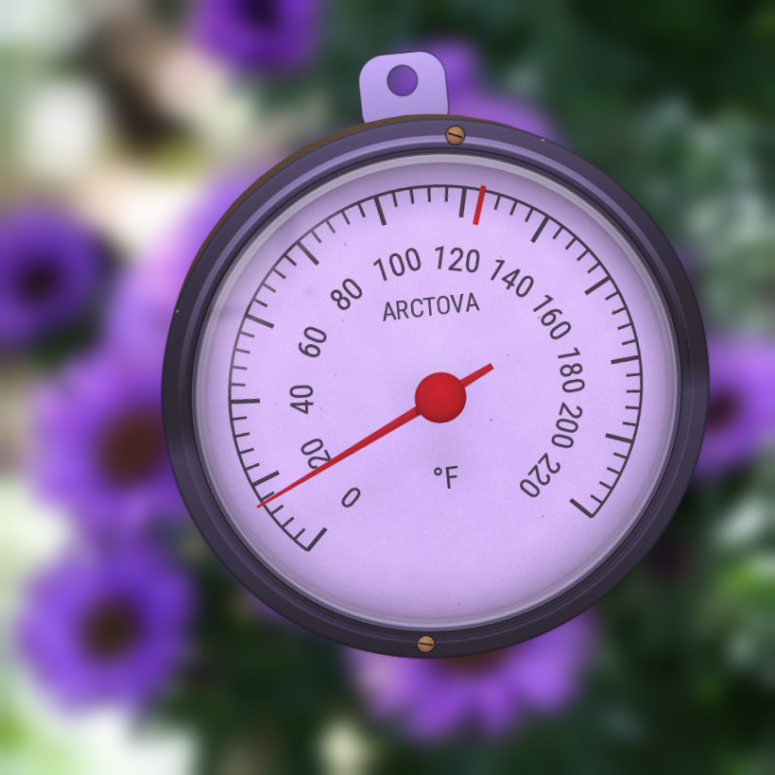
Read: 16 (°F)
